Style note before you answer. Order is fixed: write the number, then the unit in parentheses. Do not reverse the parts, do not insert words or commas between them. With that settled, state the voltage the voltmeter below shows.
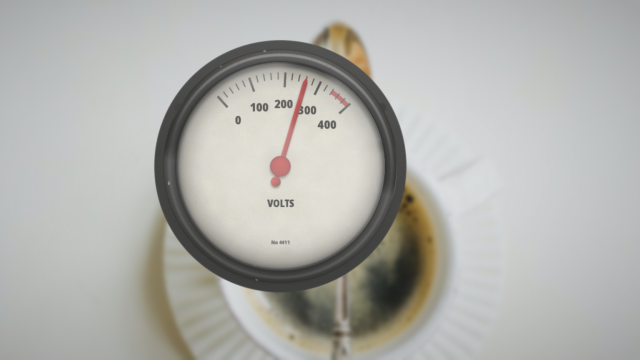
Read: 260 (V)
